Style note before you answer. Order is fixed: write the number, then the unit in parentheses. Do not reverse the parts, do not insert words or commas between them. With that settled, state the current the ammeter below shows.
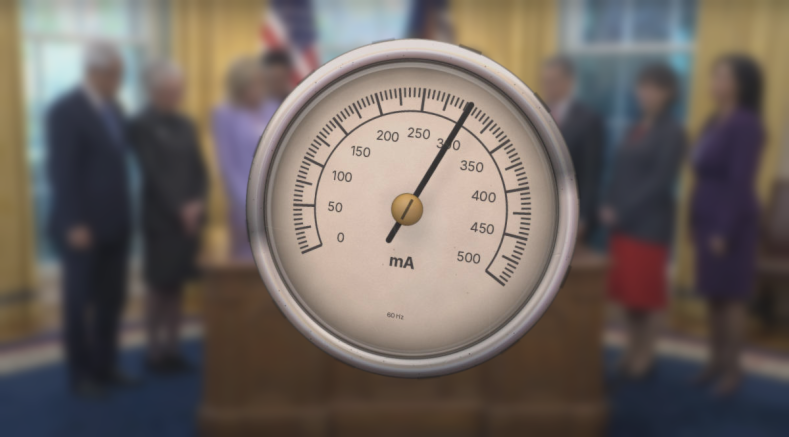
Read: 300 (mA)
